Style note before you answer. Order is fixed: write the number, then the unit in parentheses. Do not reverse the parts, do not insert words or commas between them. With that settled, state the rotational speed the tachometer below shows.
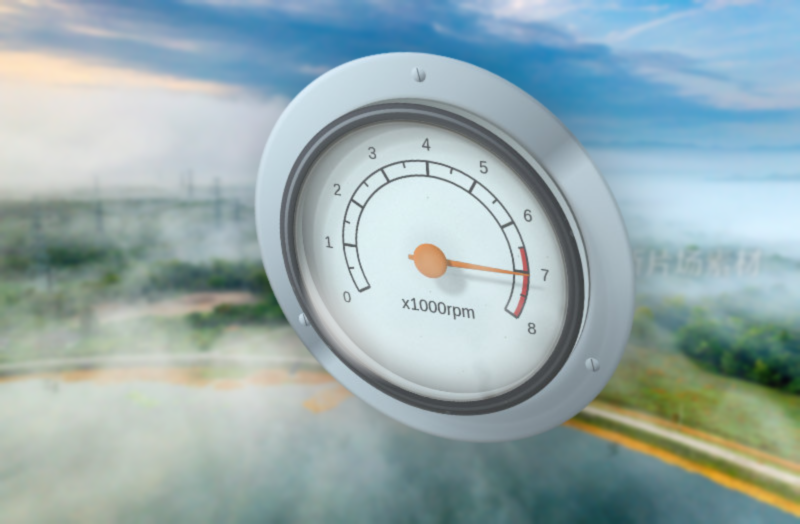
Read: 7000 (rpm)
